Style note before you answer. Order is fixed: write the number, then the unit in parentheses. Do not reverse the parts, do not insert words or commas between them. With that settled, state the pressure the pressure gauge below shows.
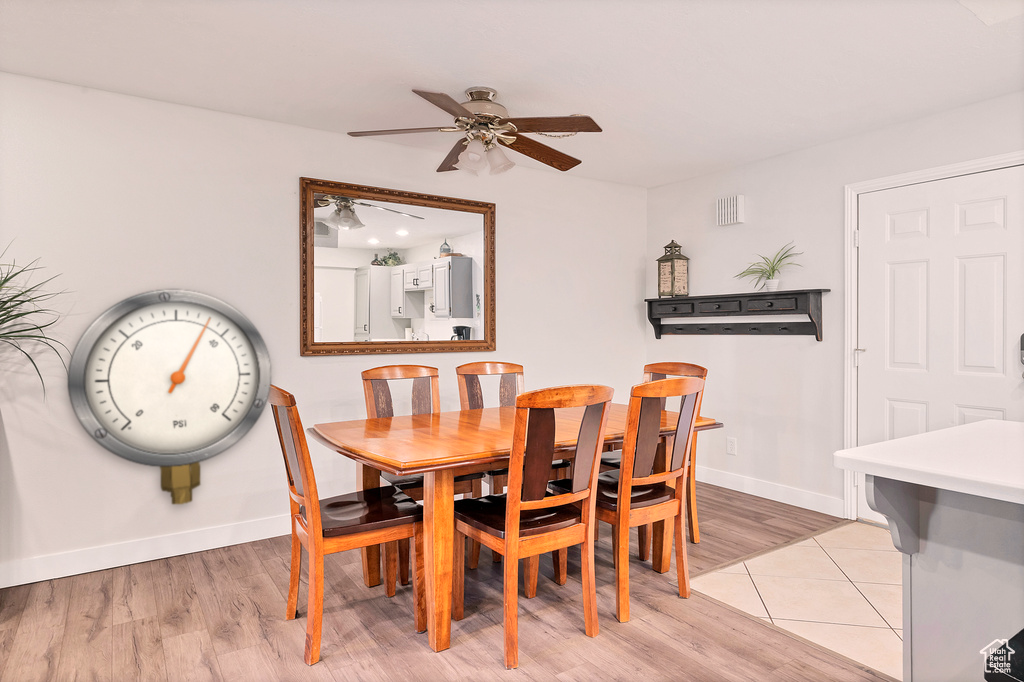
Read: 36 (psi)
